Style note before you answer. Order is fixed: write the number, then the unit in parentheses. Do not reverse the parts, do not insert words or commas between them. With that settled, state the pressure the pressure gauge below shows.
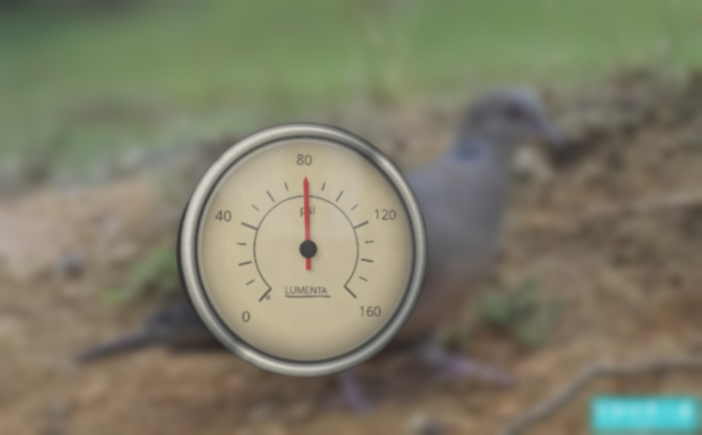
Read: 80 (psi)
